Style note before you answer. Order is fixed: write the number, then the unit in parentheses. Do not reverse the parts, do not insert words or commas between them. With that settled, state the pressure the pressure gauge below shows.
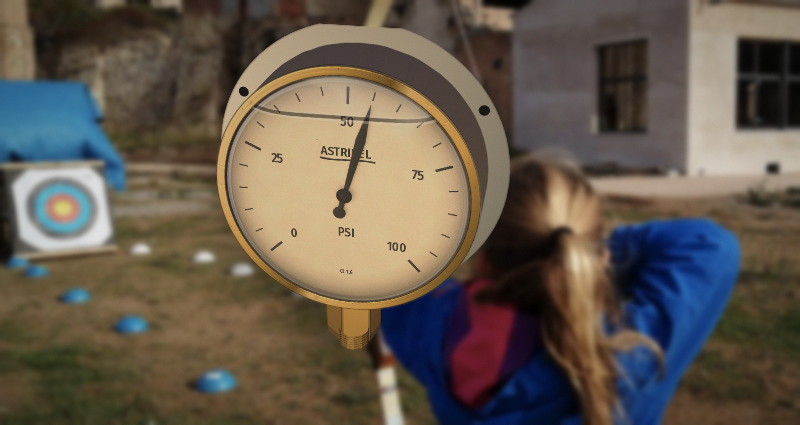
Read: 55 (psi)
